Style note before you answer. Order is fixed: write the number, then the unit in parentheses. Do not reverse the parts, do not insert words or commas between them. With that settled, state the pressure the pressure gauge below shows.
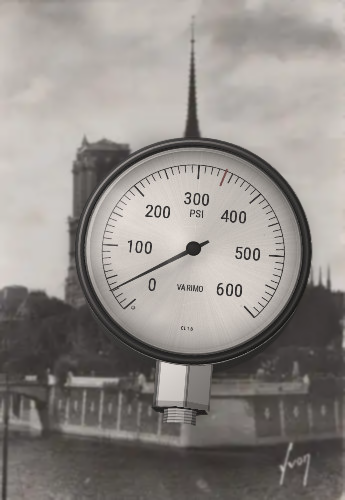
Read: 30 (psi)
